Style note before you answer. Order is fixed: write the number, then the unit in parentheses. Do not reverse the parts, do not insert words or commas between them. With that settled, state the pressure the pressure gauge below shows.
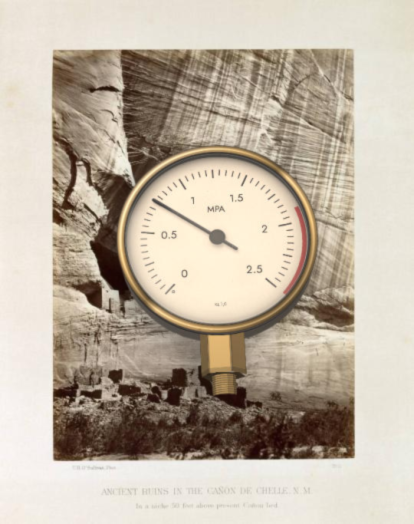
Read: 0.75 (MPa)
